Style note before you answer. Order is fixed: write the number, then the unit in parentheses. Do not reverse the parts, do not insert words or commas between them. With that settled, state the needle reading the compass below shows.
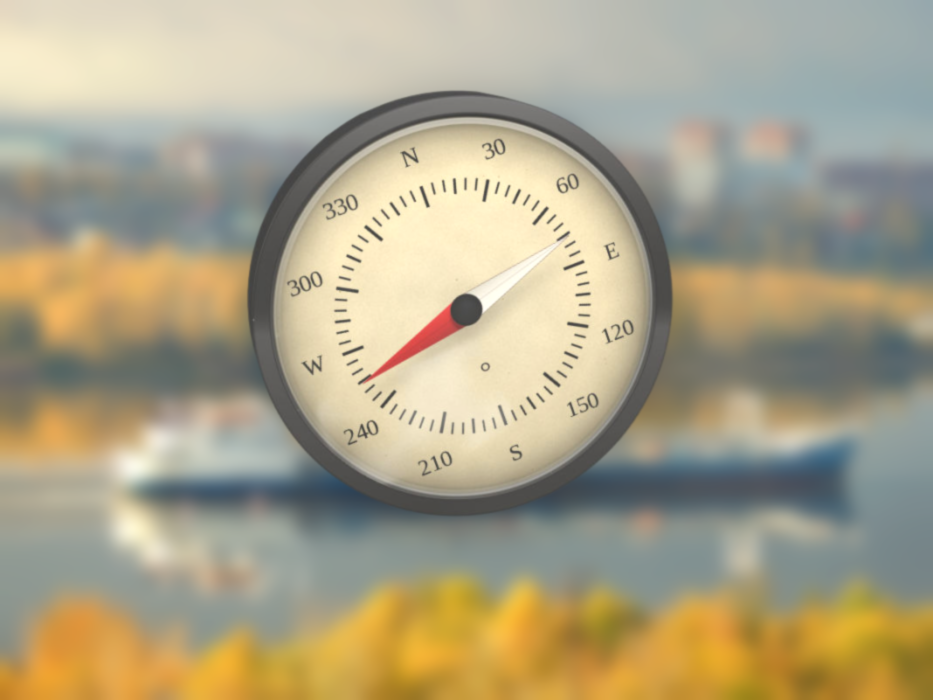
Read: 255 (°)
